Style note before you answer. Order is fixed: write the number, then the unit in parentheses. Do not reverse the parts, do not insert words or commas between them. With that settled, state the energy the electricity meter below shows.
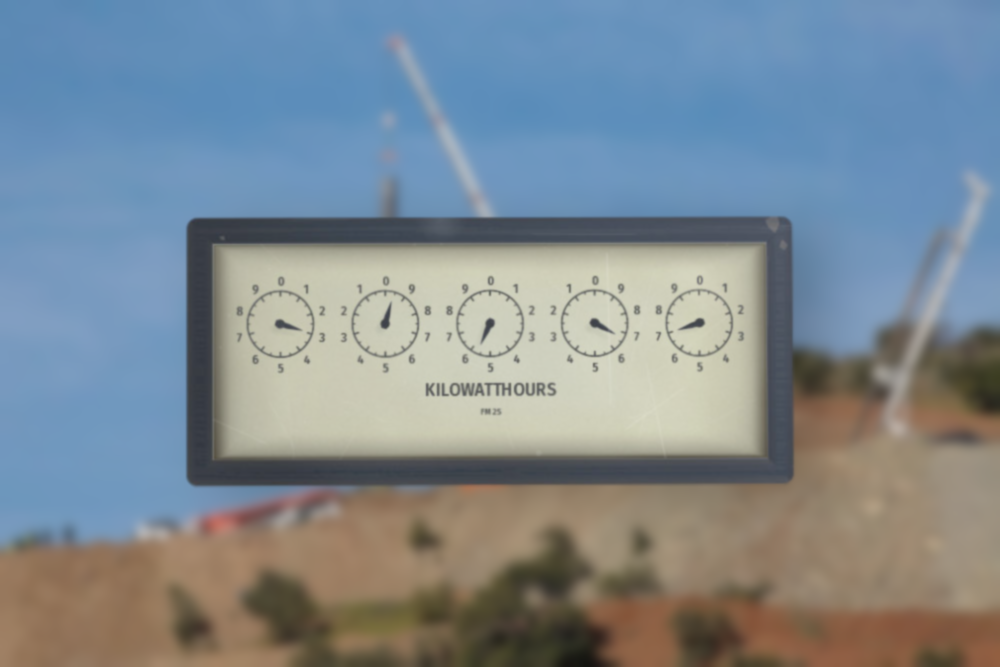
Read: 29567 (kWh)
